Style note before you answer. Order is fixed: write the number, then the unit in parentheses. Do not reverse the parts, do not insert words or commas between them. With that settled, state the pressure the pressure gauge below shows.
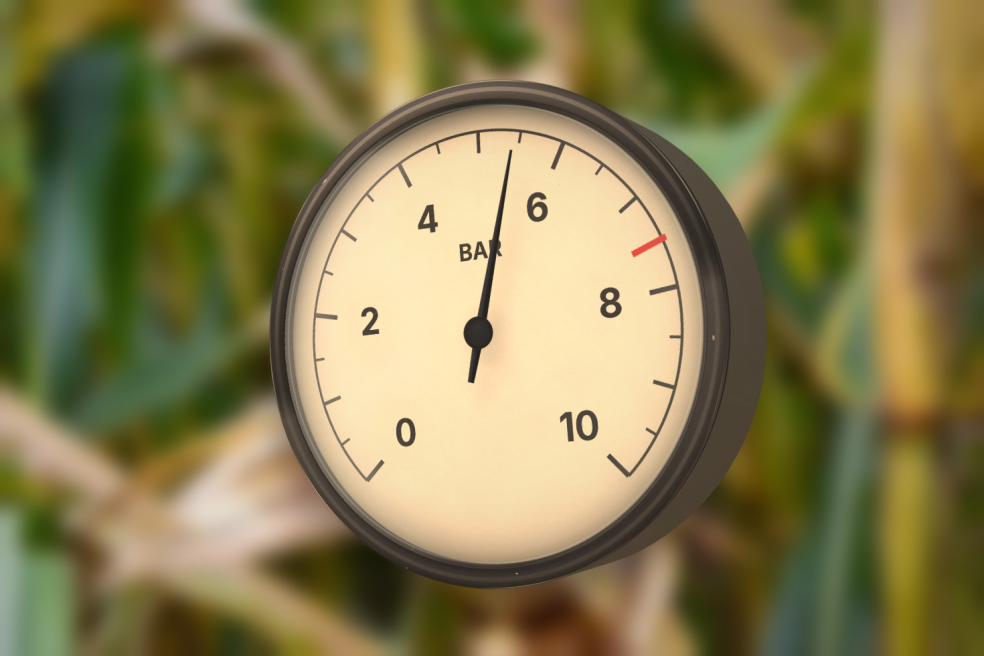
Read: 5.5 (bar)
